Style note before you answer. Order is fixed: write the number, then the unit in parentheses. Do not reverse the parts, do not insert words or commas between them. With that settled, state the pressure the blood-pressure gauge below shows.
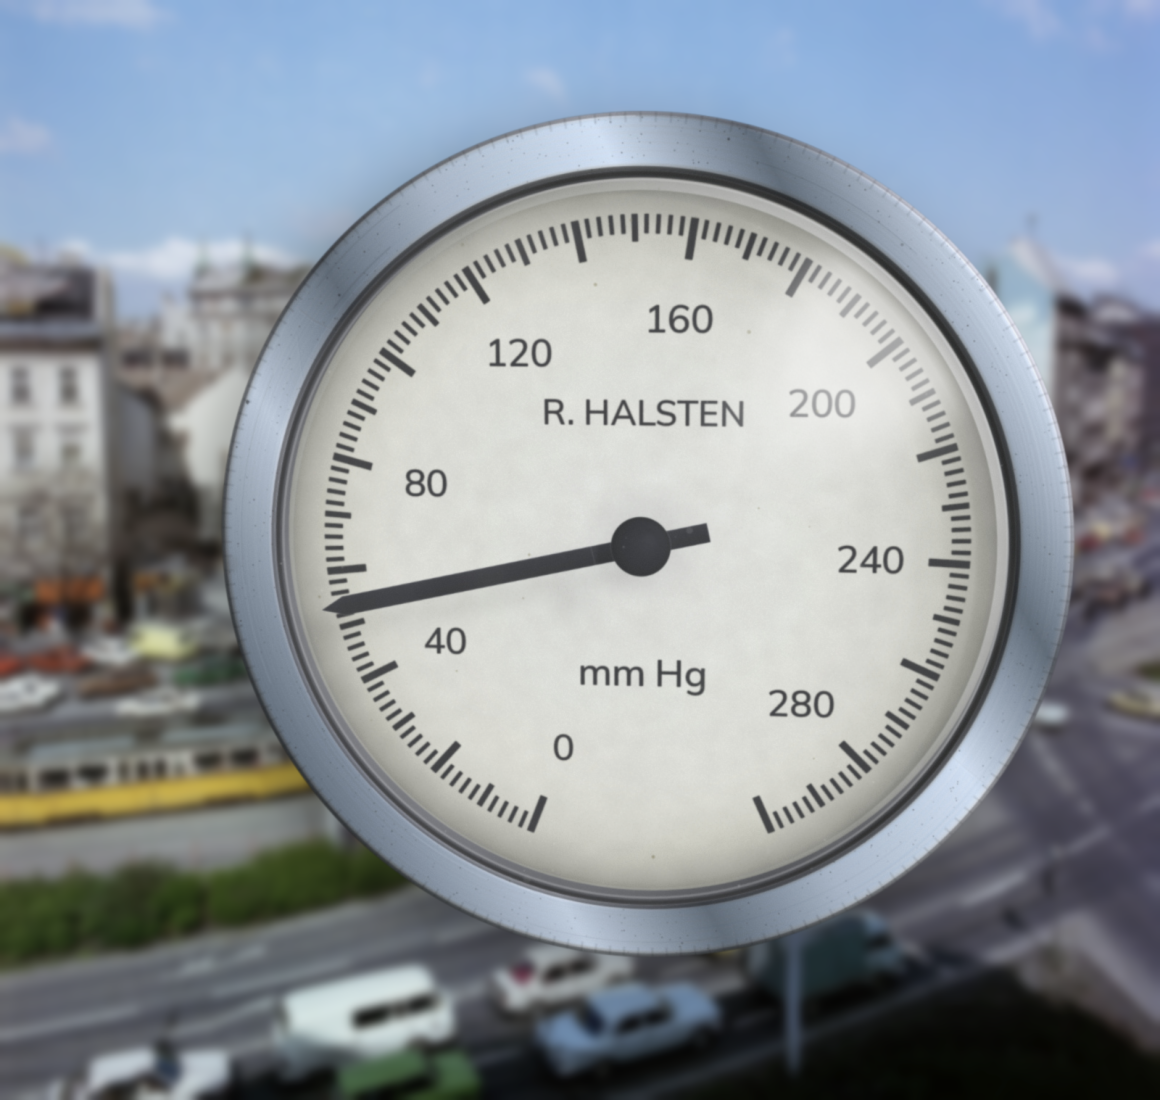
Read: 54 (mmHg)
